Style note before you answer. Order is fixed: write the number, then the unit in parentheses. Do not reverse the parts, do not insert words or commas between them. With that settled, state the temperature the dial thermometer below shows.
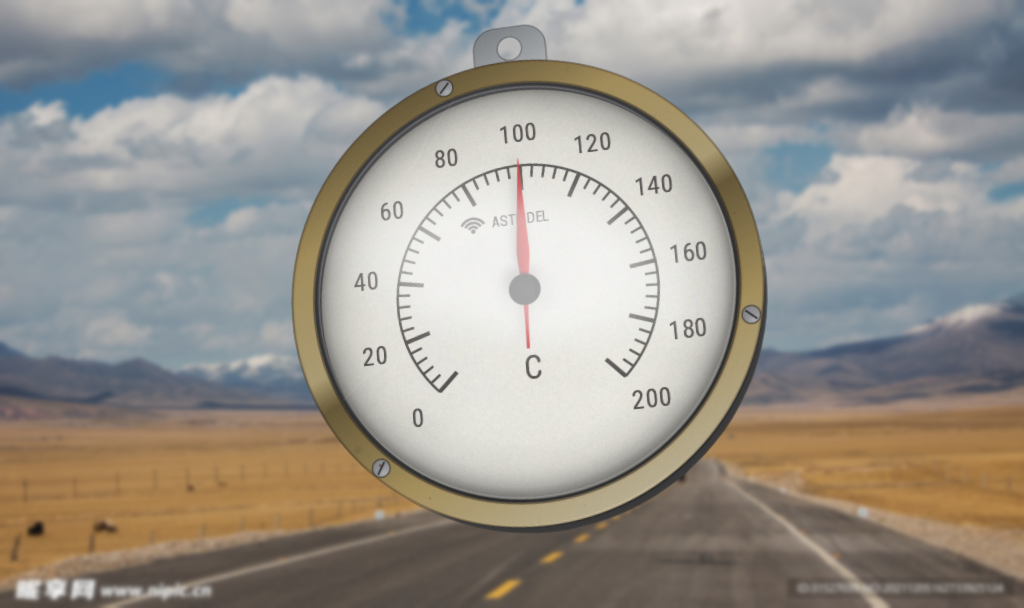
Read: 100 (°C)
